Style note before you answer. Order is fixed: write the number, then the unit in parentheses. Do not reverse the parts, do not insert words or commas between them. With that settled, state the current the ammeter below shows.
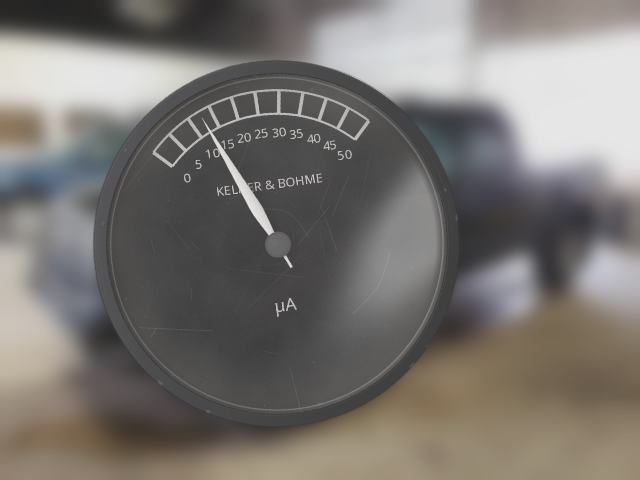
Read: 12.5 (µA)
